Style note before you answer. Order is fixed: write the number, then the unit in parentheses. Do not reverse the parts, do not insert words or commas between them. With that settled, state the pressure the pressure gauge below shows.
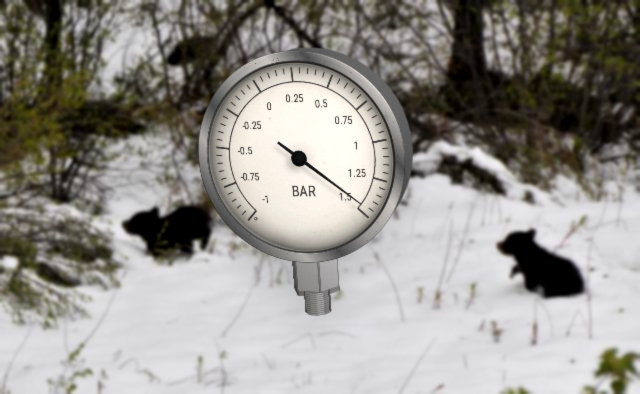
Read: 1.45 (bar)
